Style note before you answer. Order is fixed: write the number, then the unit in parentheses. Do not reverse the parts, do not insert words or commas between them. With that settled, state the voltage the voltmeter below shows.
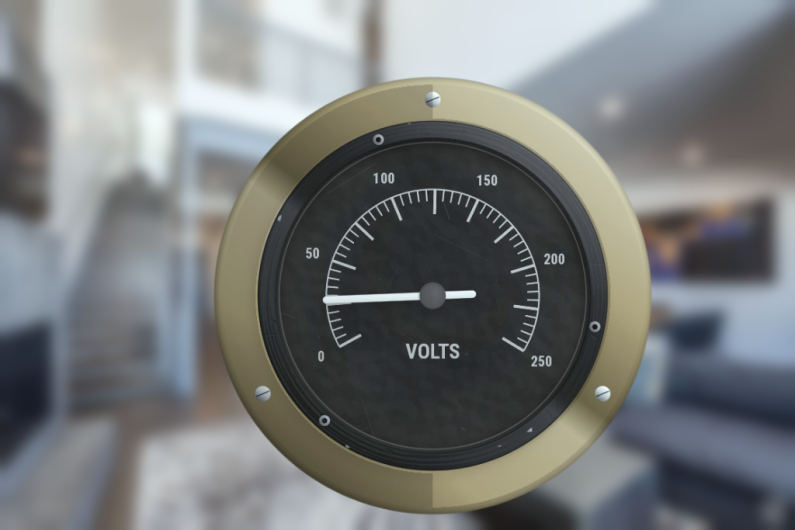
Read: 27.5 (V)
